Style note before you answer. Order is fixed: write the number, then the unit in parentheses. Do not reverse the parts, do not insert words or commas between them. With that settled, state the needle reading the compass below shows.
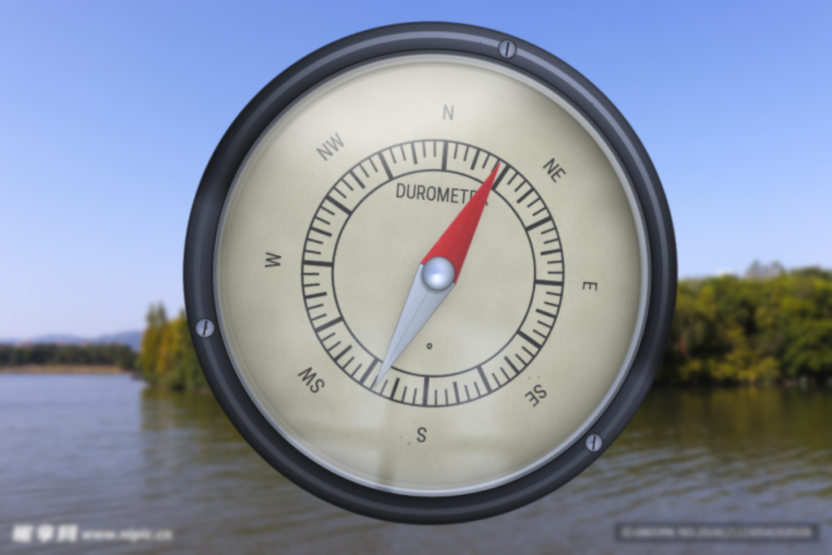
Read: 25 (°)
